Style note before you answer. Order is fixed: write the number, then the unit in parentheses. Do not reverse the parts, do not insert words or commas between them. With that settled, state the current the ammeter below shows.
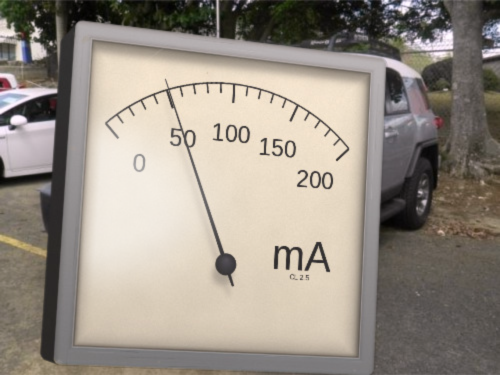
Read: 50 (mA)
